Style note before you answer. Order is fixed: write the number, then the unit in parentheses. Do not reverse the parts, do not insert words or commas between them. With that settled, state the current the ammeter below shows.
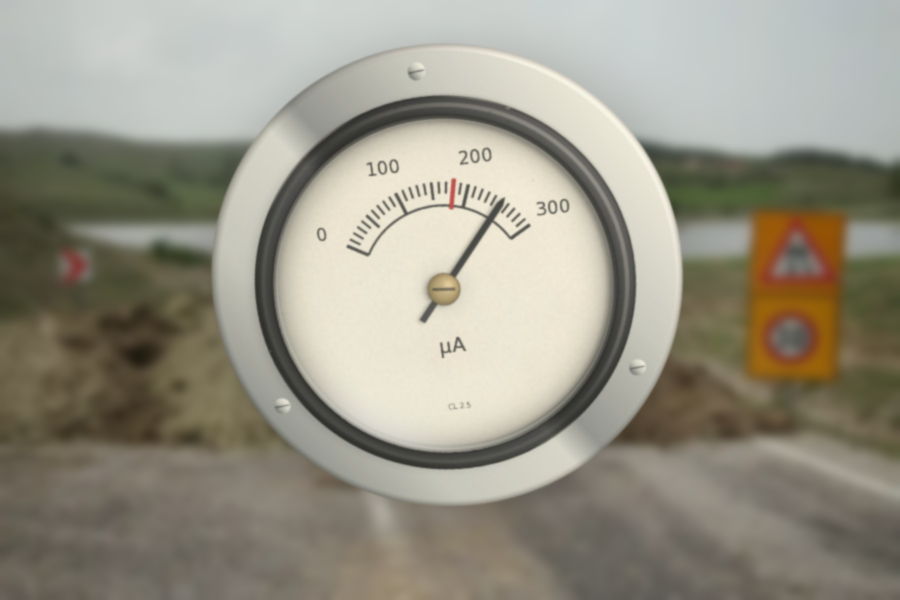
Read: 250 (µA)
